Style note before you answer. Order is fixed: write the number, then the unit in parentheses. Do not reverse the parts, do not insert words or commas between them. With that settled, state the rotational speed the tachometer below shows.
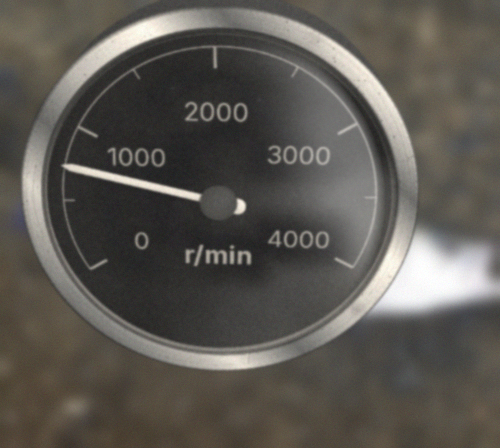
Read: 750 (rpm)
